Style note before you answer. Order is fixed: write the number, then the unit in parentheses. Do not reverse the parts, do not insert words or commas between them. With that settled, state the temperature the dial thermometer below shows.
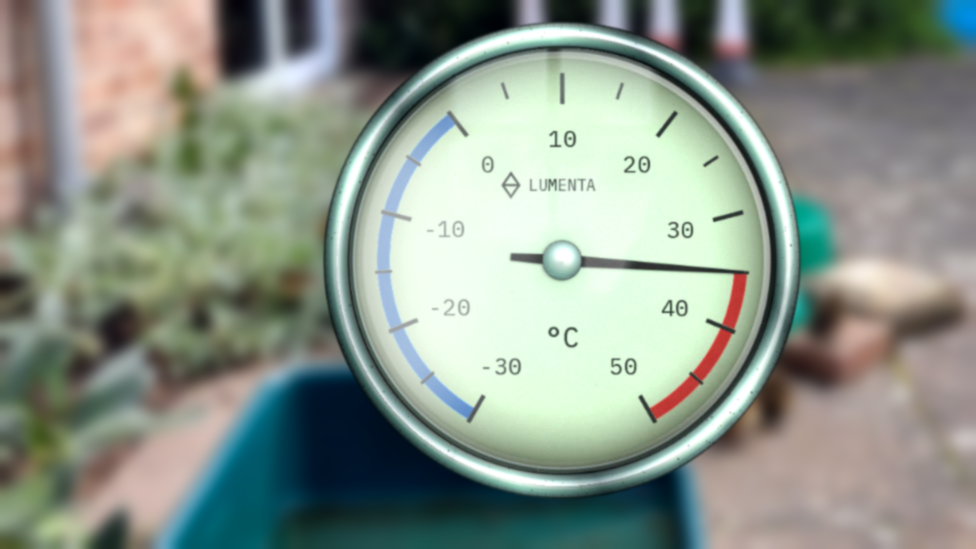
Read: 35 (°C)
